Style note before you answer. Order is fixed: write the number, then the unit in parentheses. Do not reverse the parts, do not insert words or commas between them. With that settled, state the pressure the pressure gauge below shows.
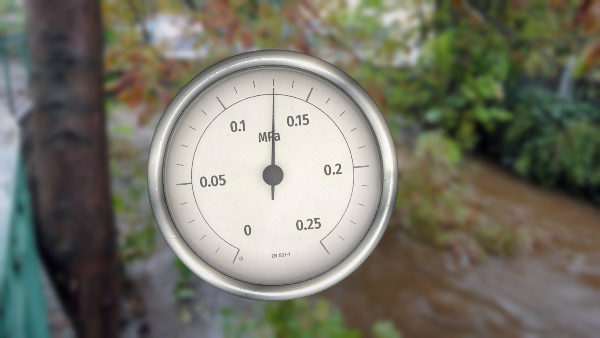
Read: 0.13 (MPa)
